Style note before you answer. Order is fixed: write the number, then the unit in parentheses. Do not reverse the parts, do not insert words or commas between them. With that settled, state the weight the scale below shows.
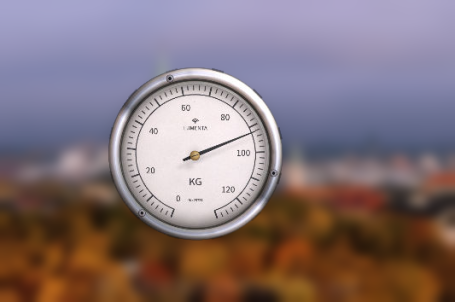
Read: 92 (kg)
